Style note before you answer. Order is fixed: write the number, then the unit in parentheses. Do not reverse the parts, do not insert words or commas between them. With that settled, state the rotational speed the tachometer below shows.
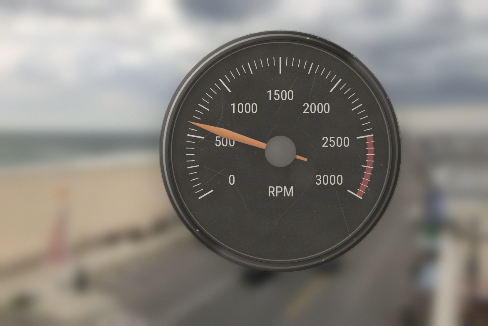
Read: 600 (rpm)
